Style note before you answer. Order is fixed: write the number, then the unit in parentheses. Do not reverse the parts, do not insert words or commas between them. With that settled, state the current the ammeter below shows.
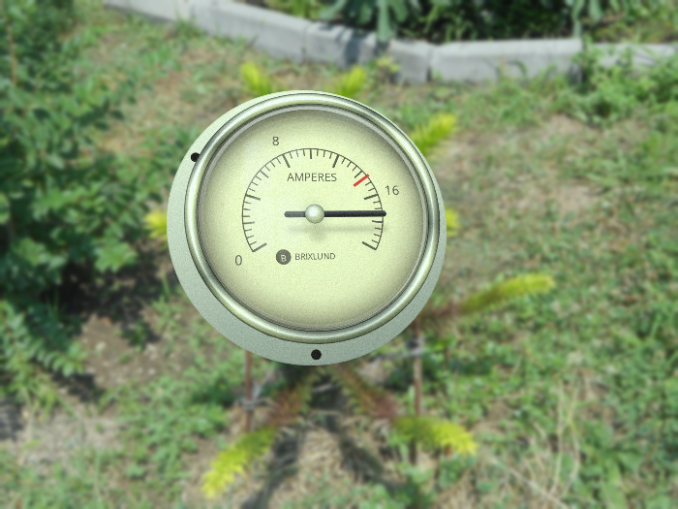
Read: 17.5 (A)
